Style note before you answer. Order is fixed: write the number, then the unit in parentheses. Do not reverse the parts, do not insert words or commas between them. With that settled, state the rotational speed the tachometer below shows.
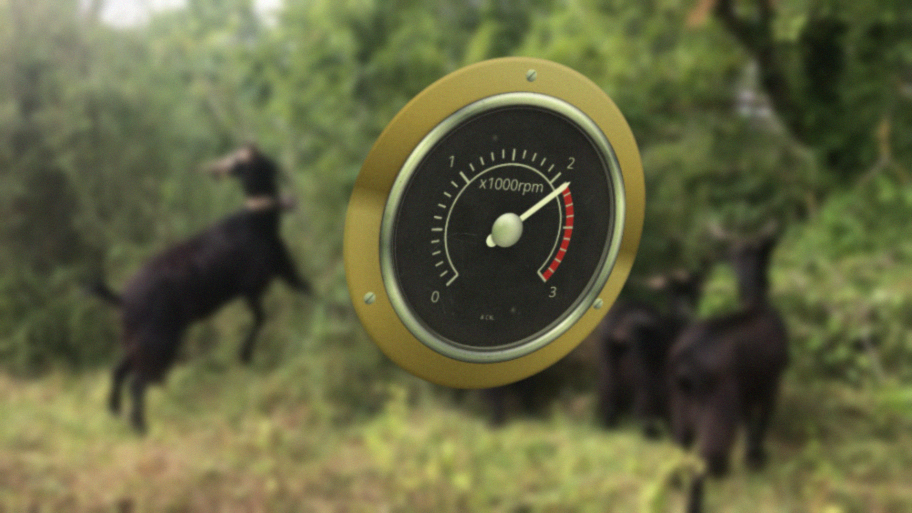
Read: 2100 (rpm)
